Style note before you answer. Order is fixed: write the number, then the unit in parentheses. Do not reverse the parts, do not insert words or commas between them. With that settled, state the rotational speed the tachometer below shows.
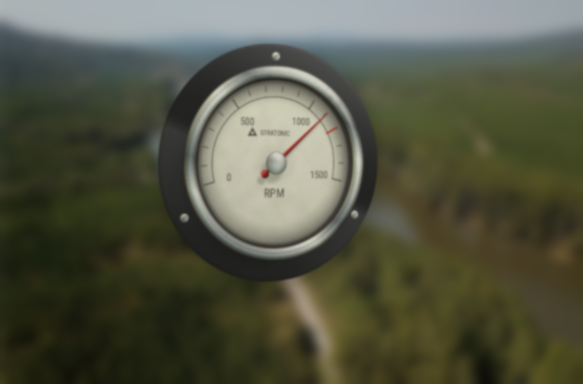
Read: 1100 (rpm)
